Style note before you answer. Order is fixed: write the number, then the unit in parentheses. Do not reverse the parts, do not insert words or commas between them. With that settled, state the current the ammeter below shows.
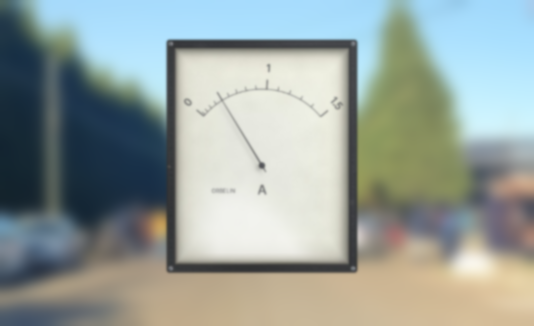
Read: 0.5 (A)
